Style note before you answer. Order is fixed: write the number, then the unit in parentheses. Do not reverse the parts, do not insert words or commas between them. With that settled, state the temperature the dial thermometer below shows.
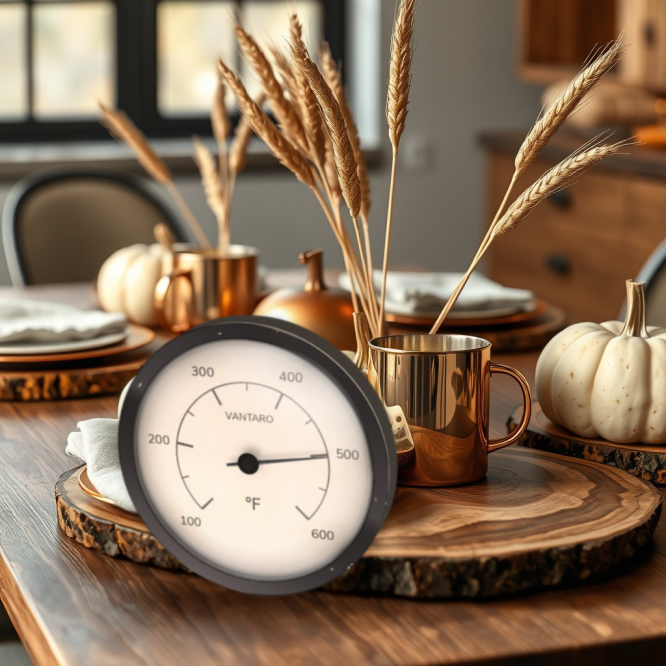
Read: 500 (°F)
